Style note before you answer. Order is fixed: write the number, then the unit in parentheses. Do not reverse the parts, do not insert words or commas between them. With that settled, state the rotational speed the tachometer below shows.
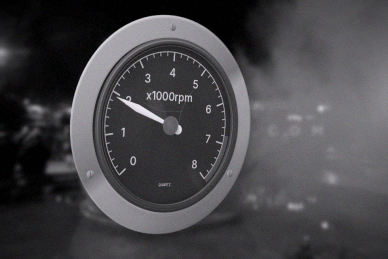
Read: 1900 (rpm)
